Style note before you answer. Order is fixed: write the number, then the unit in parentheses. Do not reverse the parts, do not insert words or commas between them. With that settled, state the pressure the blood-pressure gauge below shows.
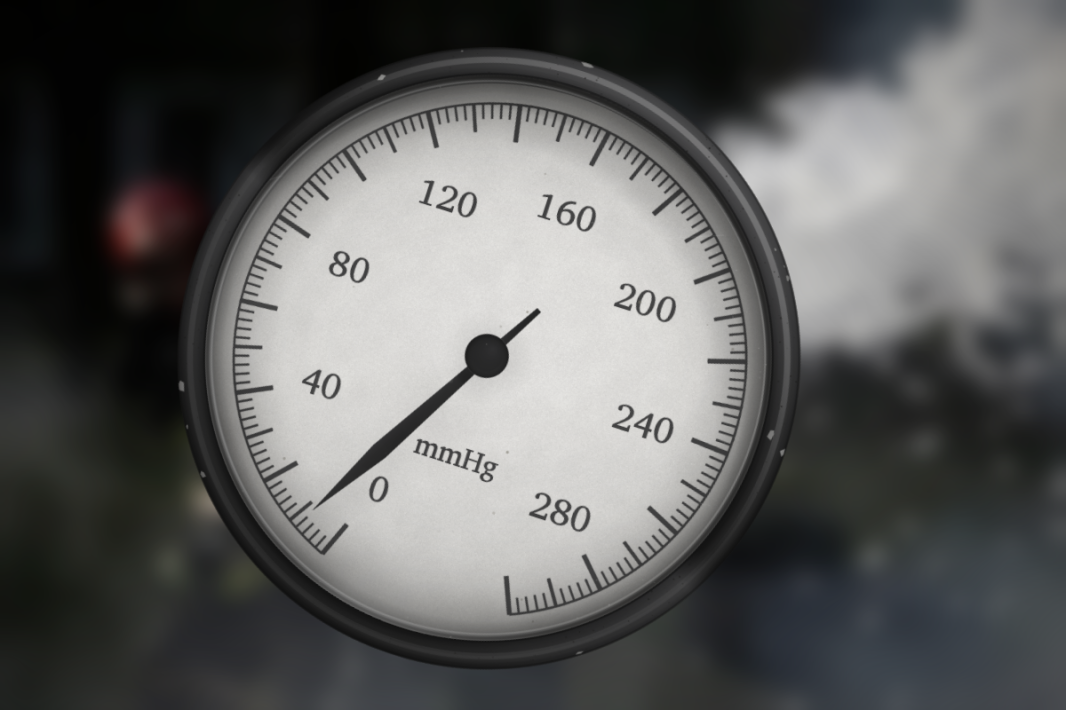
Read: 8 (mmHg)
